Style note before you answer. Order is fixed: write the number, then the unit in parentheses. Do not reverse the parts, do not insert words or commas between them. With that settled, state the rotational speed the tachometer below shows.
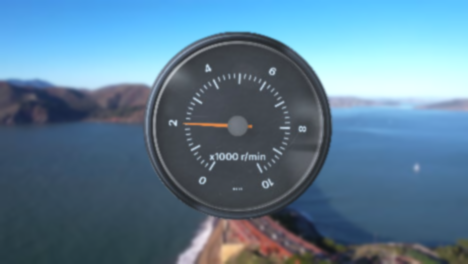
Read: 2000 (rpm)
